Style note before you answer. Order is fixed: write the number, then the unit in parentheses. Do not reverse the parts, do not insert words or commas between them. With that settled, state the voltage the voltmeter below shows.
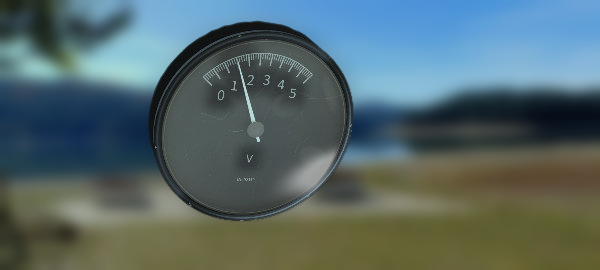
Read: 1.5 (V)
